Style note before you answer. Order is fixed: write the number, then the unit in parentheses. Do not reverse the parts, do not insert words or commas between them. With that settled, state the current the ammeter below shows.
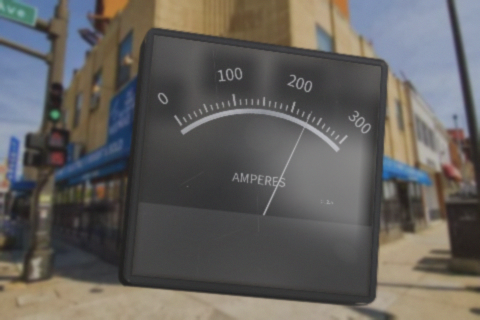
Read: 230 (A)
